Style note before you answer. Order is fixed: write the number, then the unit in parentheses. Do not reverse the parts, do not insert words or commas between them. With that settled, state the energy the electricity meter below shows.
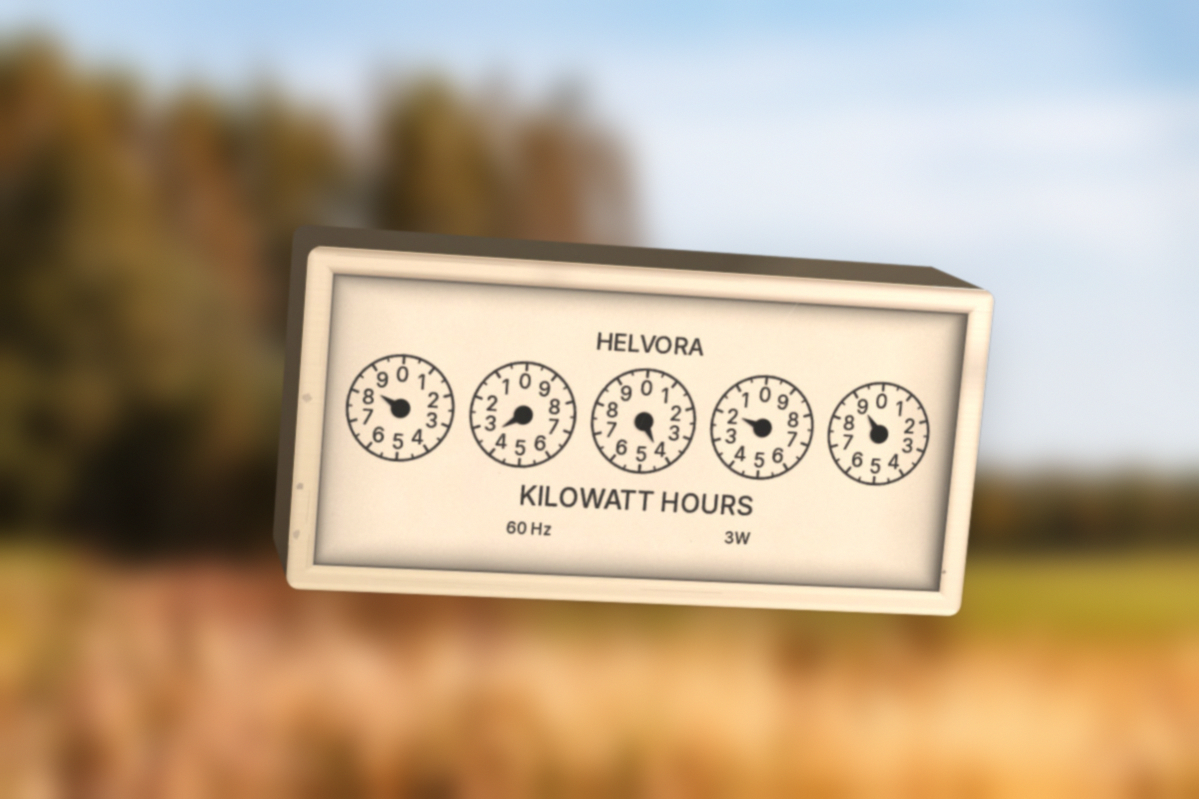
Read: 83419 (kWh)
